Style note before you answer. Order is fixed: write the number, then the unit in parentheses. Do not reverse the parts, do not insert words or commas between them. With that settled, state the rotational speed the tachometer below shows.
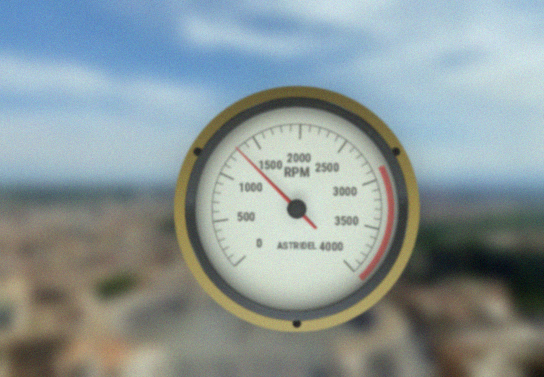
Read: 1300 (rpm)
